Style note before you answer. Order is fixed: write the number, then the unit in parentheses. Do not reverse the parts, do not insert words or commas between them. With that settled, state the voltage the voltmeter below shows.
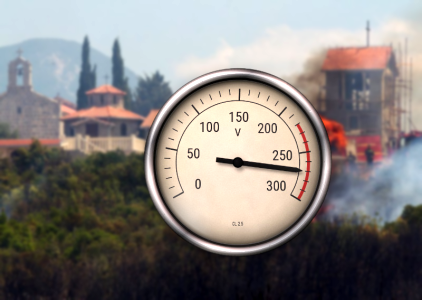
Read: 270 (V)
